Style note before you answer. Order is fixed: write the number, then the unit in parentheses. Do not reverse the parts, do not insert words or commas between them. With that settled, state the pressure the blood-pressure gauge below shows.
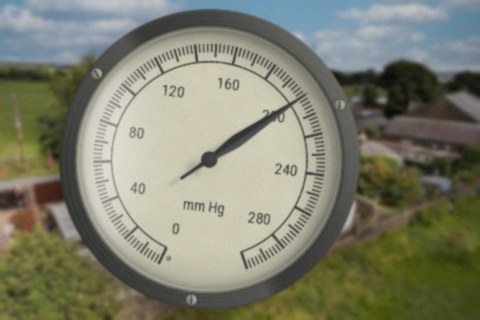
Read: 200 (mmHg)
